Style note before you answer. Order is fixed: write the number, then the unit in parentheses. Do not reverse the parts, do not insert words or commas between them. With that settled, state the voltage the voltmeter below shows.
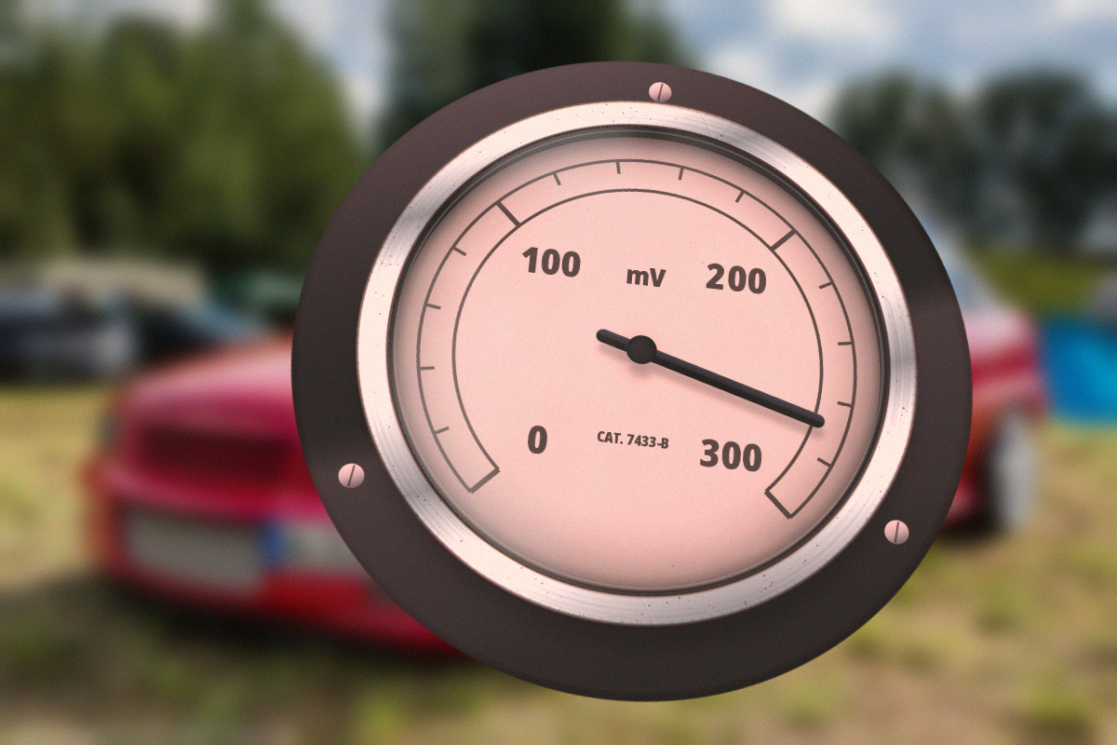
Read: 270 (mV)
